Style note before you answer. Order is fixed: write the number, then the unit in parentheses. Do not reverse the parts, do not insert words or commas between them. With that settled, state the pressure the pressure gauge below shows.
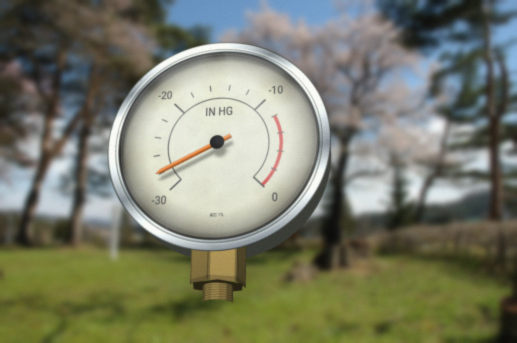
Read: -28 (inHg)
